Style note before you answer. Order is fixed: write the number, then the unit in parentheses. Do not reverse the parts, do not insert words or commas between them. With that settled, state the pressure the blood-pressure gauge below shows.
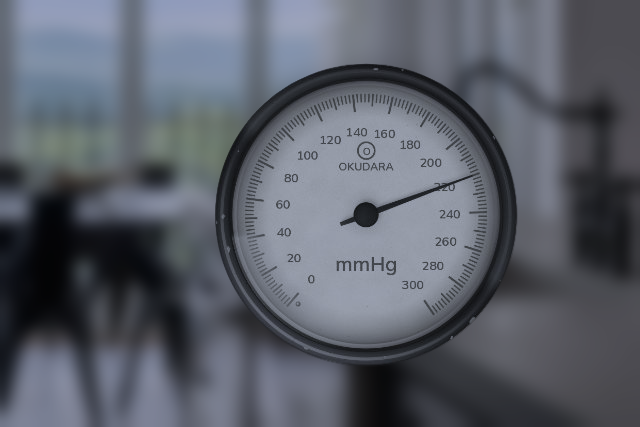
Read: 220 (mmHg)
